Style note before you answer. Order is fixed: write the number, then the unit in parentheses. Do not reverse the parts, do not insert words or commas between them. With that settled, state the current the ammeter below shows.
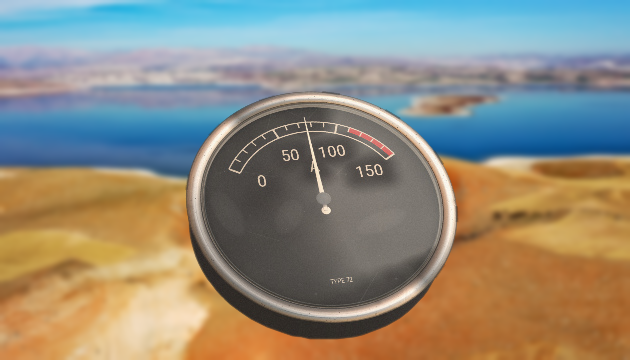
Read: 75 (A)
